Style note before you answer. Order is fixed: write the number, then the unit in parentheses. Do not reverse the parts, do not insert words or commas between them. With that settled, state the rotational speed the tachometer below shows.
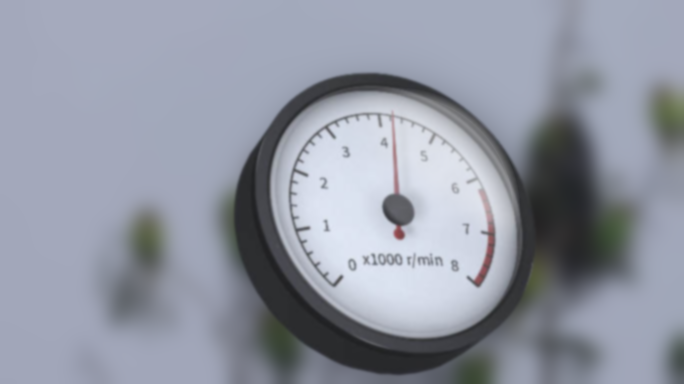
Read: 4200 (rpm)
